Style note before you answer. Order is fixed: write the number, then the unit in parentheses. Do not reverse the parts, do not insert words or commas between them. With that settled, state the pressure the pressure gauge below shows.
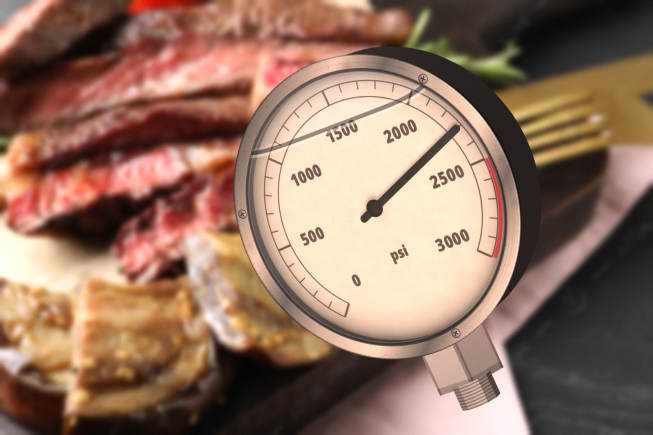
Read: 2300 (psi)
